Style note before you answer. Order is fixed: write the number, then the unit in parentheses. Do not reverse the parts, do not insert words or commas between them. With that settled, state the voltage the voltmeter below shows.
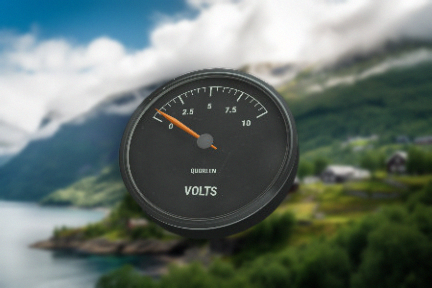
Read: 0.5 (V)
